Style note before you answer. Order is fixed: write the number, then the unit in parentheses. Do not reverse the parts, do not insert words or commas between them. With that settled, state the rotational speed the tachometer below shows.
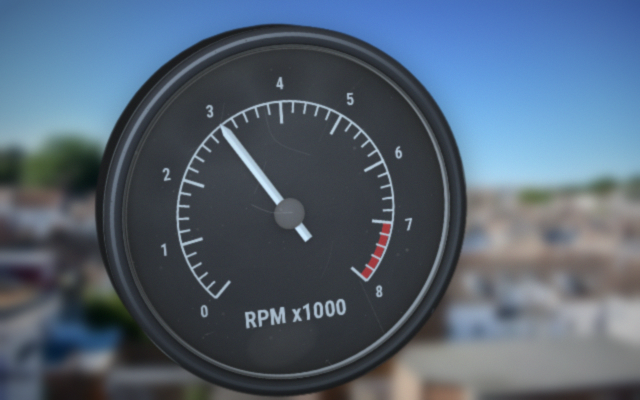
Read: 3000 (rpm)
